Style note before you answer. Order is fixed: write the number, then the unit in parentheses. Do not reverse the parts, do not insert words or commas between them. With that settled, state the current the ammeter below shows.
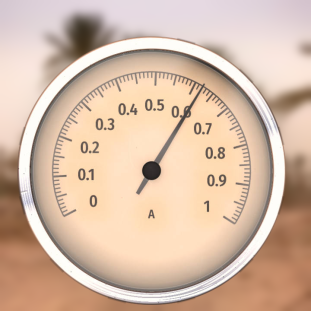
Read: 0.62 (A)
